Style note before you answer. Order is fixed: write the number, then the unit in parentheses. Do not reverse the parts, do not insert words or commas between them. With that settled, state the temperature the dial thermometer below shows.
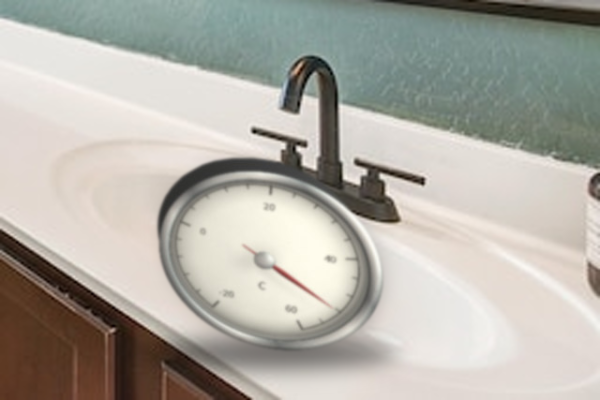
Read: 52 (°C)
